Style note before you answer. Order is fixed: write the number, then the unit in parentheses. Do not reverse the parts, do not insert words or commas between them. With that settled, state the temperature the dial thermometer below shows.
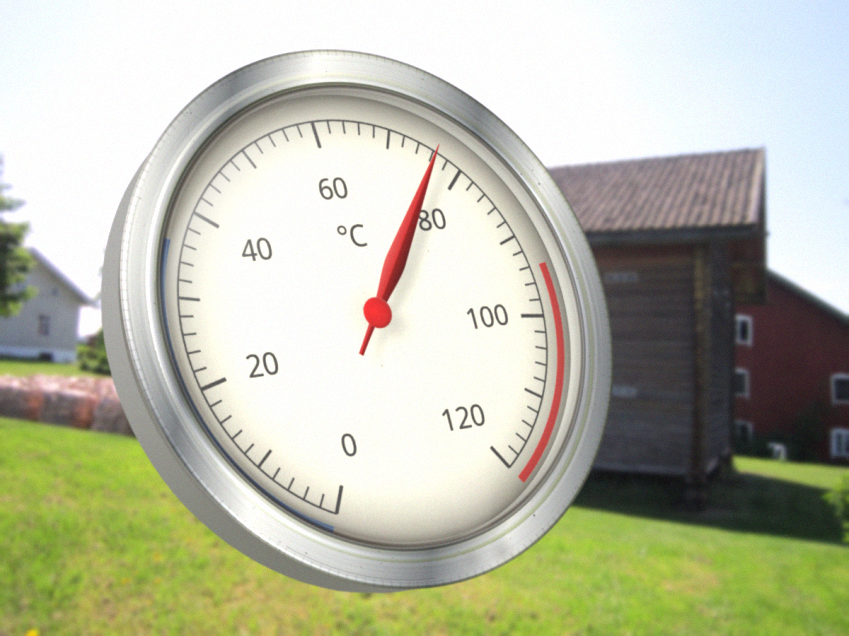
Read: 76 (°C)
